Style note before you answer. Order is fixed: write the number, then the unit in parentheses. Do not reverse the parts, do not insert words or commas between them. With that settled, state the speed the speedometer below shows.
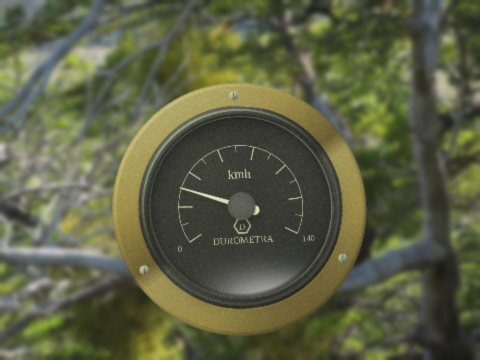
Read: 30 (km/h)
